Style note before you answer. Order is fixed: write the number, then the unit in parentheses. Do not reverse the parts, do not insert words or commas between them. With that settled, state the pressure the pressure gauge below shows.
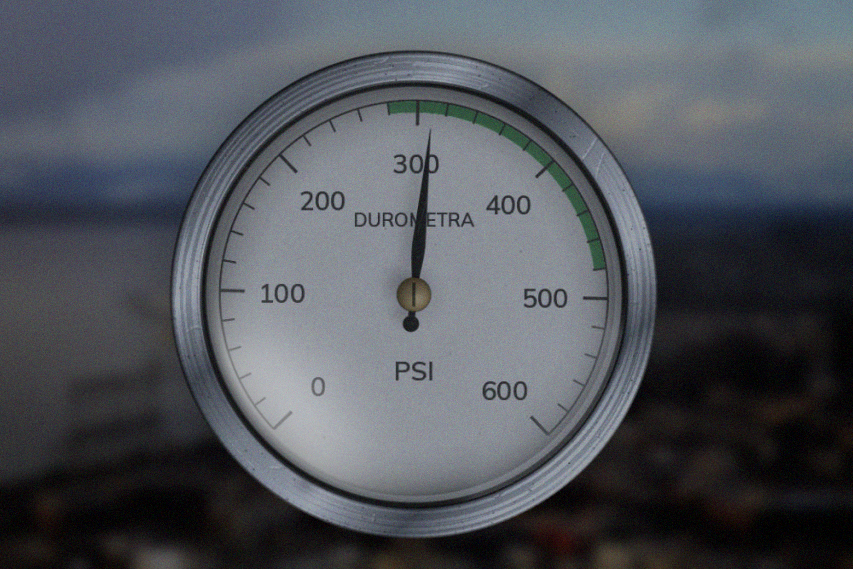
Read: 310 (psi)
